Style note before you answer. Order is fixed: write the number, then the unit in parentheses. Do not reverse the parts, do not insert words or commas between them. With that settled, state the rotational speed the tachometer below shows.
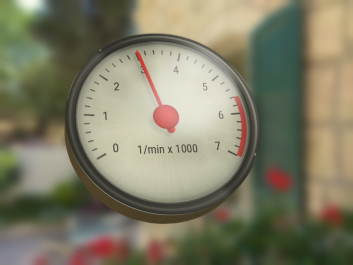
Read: 3000 (rpm)
